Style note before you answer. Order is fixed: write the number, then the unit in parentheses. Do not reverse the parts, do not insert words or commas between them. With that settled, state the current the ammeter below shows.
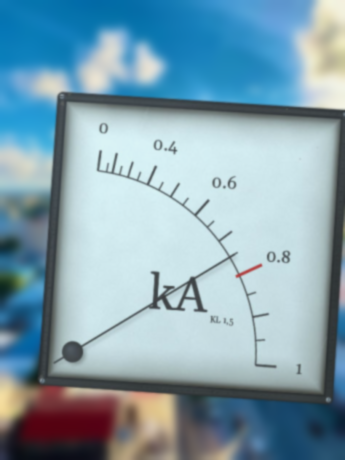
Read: 0.75 (kA)
